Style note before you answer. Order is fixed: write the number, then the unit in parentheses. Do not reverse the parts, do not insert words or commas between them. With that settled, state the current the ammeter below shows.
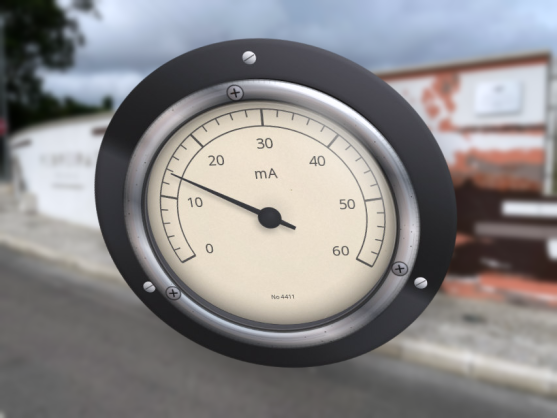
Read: 14 (mA)
